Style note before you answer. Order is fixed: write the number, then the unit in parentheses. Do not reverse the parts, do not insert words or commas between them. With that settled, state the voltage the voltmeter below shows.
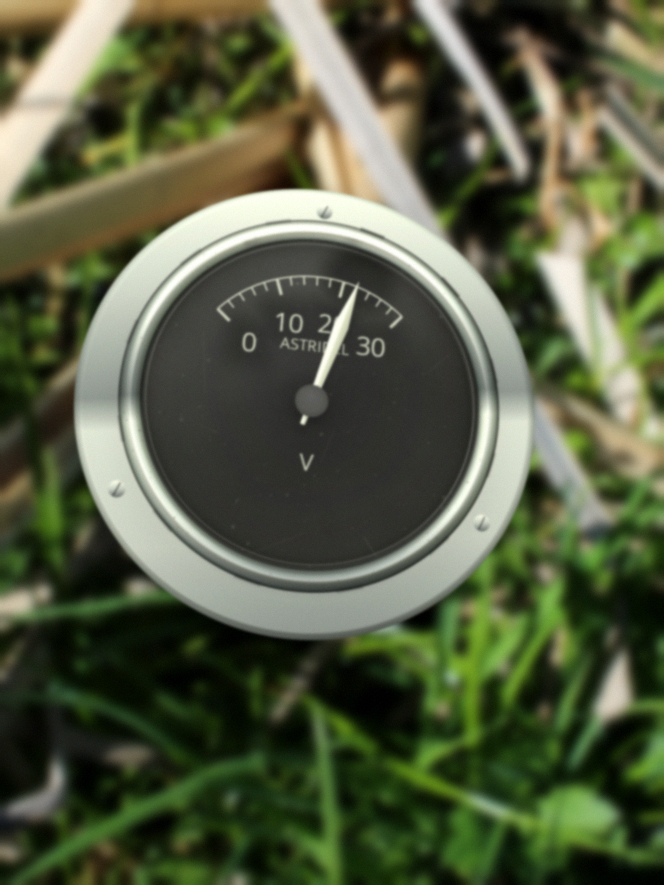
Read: 22 (V)
